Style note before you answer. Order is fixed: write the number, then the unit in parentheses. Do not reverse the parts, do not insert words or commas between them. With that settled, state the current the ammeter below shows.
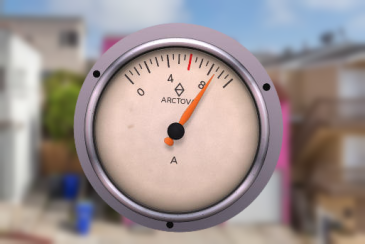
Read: 8.5 (A)
